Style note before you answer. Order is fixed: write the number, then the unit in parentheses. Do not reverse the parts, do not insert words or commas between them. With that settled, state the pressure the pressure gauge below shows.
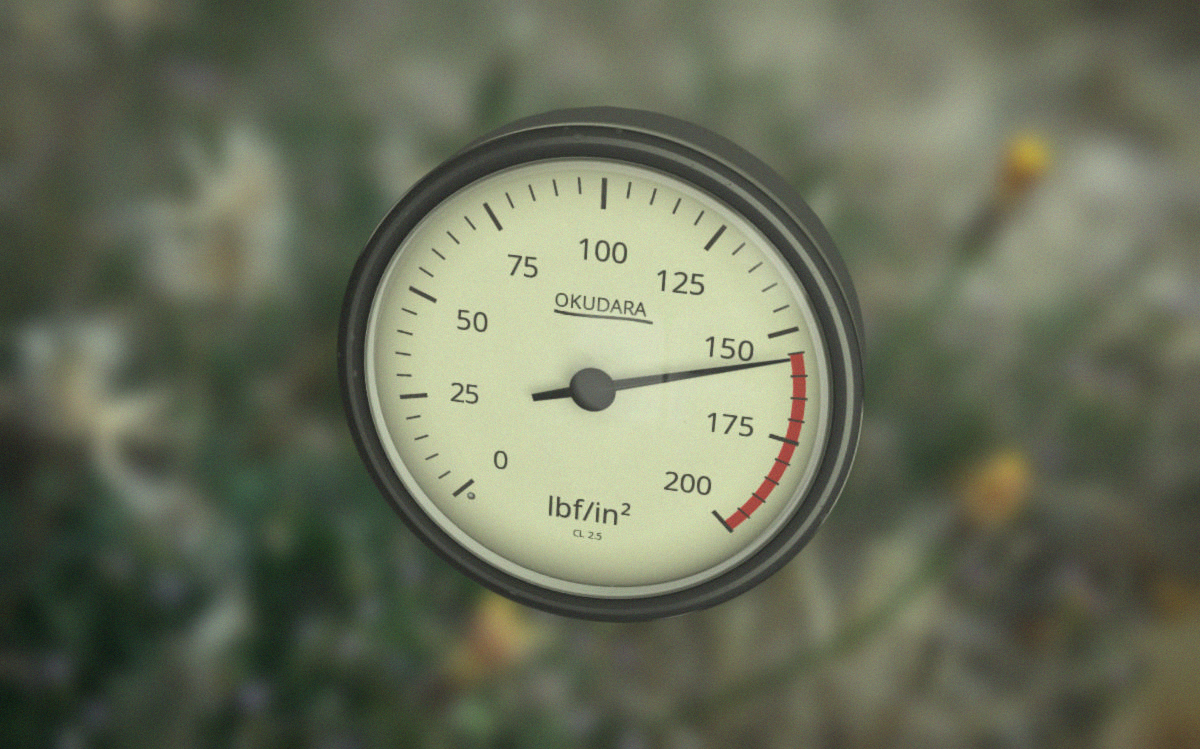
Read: 155 (psi)
